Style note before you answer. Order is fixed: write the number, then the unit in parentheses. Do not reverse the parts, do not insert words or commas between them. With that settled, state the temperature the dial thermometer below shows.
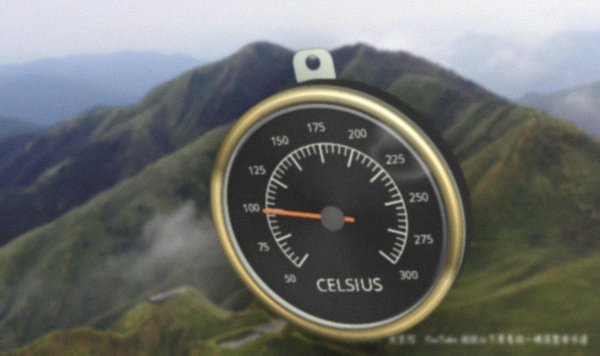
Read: 100 (°C)
